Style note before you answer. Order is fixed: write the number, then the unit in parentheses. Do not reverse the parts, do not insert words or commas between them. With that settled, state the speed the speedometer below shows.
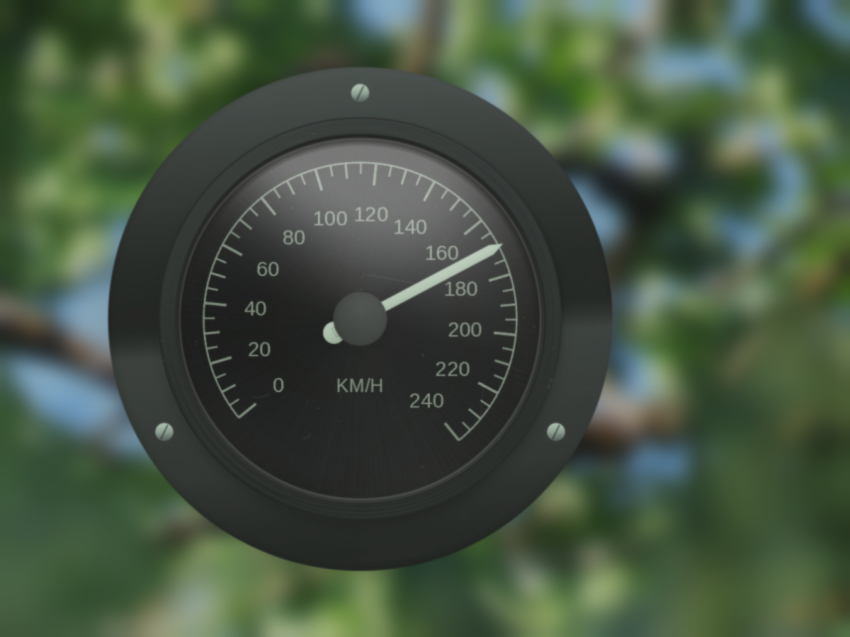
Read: 170 (km/h)
